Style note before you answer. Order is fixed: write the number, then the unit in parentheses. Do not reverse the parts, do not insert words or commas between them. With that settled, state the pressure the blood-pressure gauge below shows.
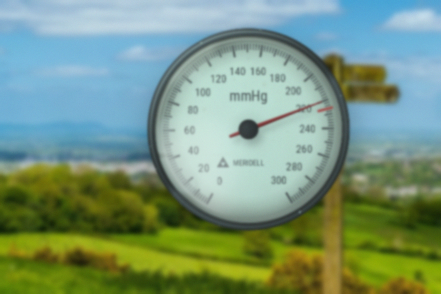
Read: 220 (mmHg)
